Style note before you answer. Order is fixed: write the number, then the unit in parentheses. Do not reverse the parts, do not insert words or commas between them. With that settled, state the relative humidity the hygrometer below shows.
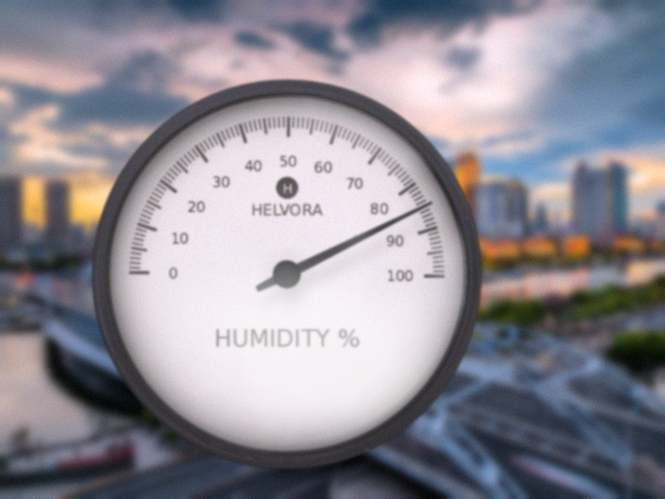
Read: 85 (%)
